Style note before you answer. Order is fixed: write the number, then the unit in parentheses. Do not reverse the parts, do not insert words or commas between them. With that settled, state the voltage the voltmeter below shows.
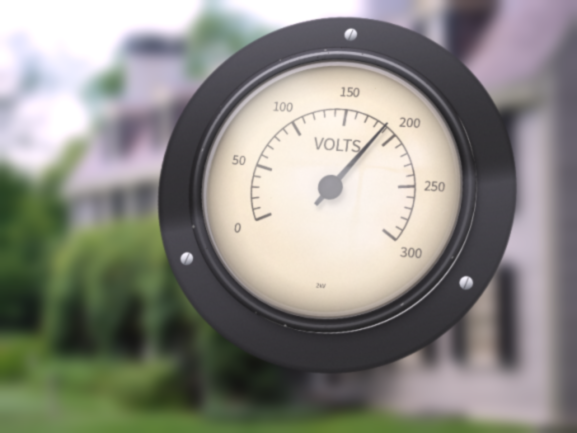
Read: 190 (V)
